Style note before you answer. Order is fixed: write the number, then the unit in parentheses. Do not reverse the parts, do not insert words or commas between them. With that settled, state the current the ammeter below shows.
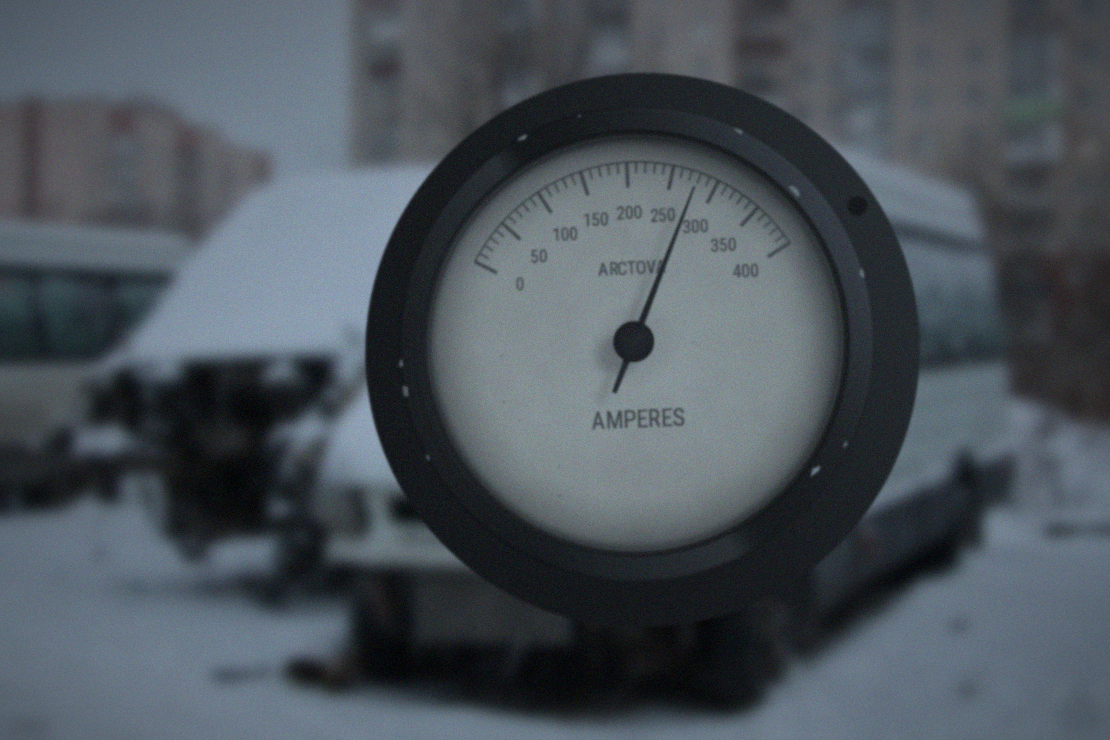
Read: 280 (A)
